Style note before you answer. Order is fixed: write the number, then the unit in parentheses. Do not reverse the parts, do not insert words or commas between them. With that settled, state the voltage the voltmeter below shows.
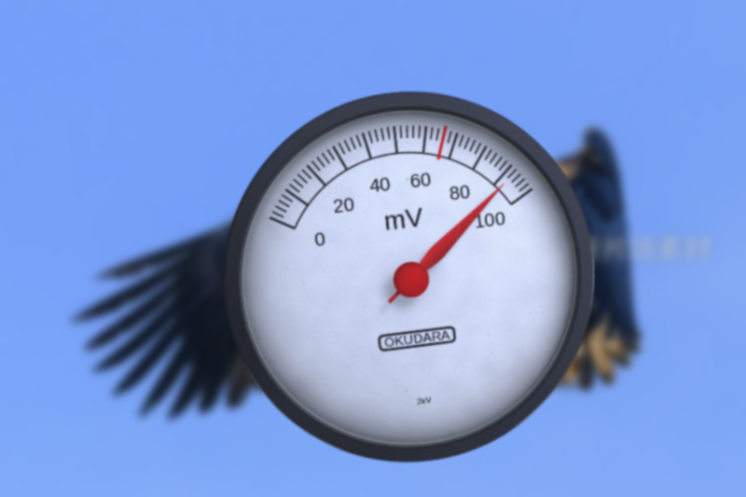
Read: 92 (mV)
